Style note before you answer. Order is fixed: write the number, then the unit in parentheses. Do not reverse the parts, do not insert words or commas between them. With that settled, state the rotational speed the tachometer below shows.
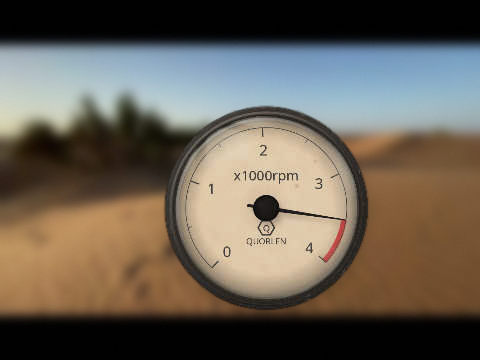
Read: 3500 (rpm)
